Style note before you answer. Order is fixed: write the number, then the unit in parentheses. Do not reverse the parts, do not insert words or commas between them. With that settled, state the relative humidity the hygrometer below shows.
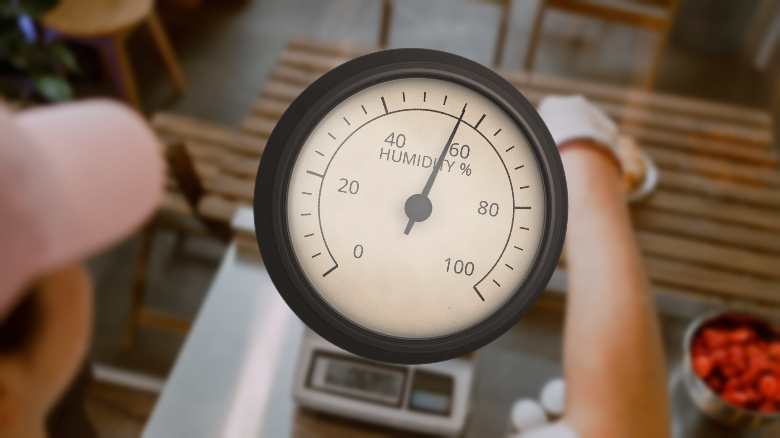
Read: 56 (%)
